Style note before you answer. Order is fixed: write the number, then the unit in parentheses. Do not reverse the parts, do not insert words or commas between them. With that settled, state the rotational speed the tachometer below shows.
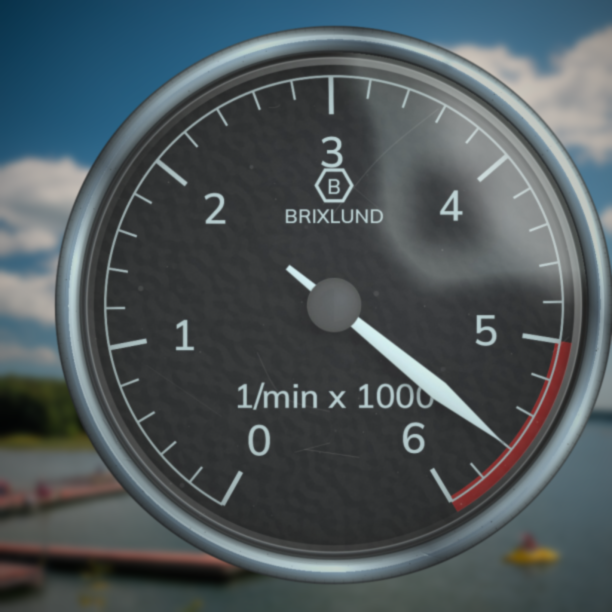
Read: 5600 (rpm)
